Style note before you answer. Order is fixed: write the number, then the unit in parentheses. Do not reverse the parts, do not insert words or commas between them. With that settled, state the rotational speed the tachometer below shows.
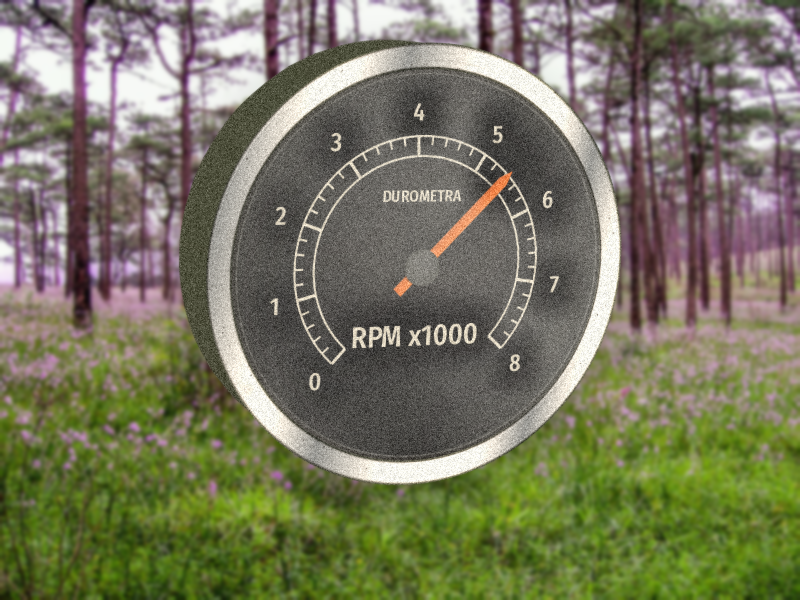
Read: 5400 (rpm)
